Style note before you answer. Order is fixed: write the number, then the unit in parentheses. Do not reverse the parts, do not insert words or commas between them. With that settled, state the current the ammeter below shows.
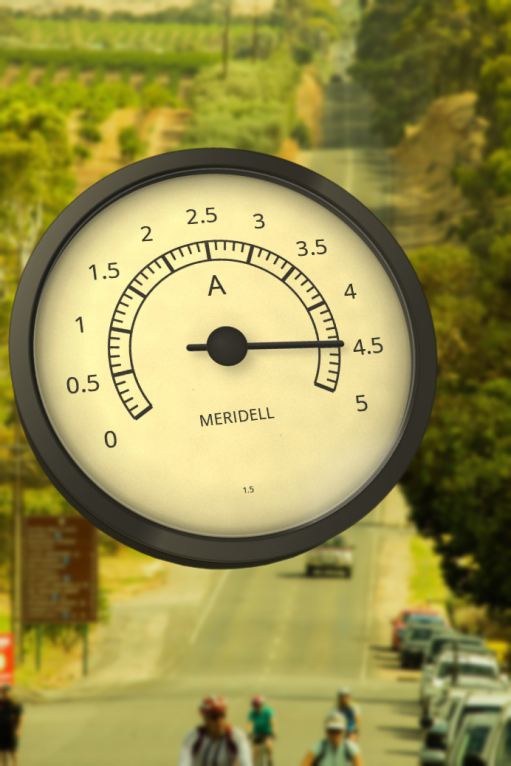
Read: 4.5 (A)
